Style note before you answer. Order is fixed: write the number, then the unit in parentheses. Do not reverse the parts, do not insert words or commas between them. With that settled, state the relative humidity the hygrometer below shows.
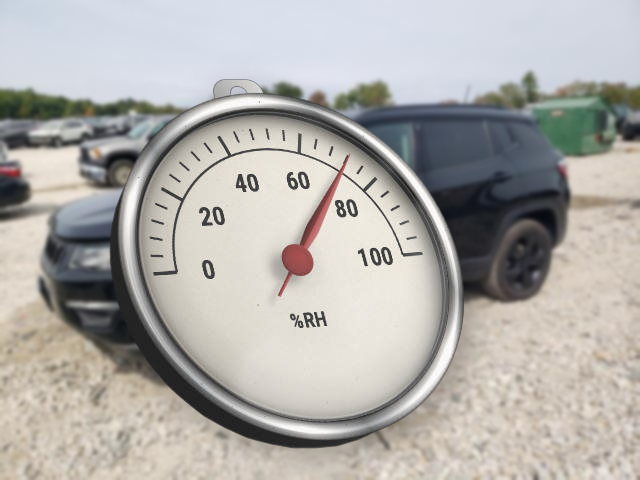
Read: 72 (%)
